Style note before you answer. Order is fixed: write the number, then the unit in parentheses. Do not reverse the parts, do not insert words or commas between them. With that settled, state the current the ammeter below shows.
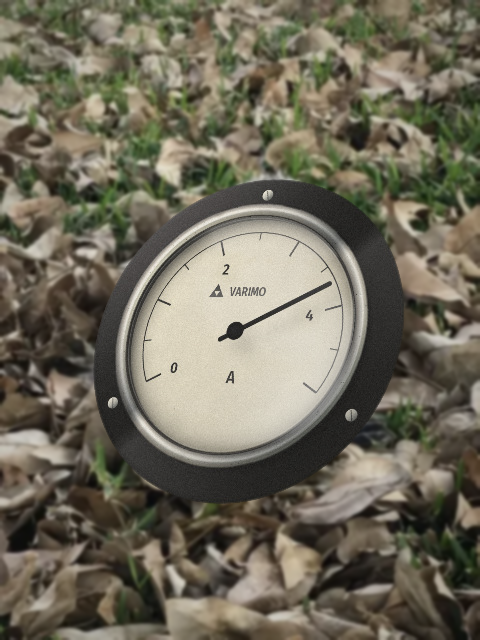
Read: 3.75 (A)
